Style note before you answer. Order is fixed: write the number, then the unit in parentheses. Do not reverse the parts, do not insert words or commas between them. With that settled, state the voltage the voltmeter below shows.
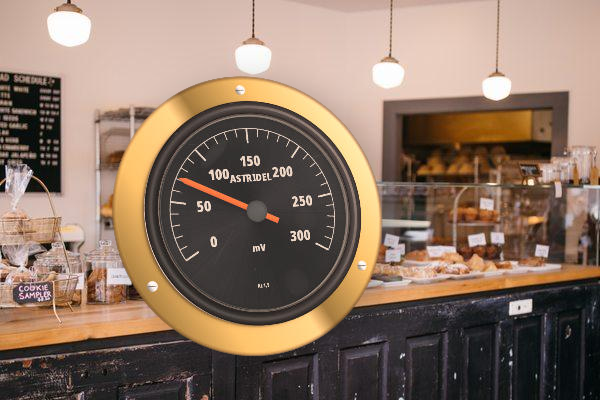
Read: 70 (mV)
